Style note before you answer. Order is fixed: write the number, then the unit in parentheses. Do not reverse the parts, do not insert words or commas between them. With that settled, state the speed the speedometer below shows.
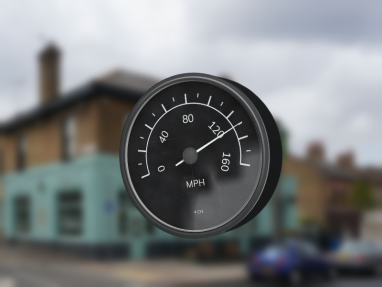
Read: 130 (mph)
